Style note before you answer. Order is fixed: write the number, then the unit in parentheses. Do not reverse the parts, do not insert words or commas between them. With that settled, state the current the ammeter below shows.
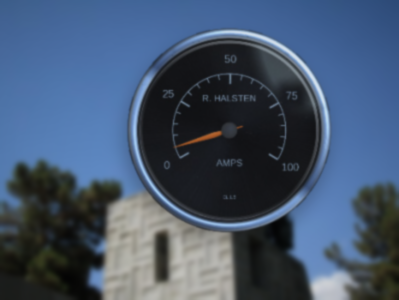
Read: 5 (A)
